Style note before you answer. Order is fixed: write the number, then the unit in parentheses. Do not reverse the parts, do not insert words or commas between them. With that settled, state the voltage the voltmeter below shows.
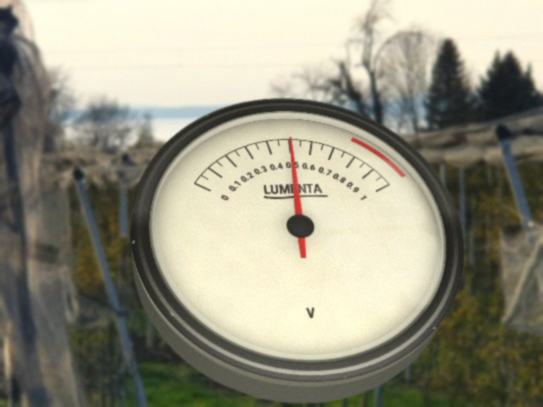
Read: 0.5 (V)
